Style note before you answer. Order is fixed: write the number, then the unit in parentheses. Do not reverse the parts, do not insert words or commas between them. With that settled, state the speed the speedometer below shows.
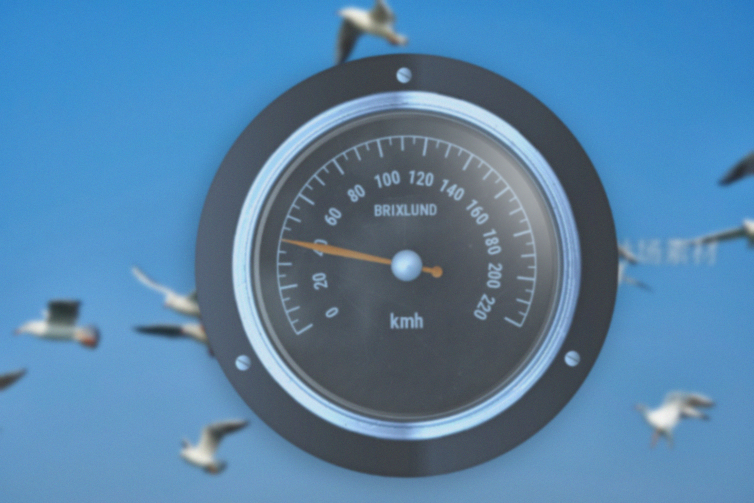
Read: 40 (km/h)
